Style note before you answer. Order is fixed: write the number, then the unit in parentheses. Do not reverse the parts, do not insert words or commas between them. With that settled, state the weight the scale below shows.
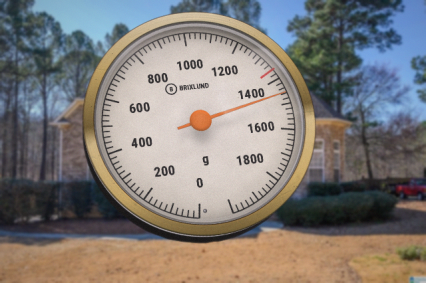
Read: 1460 (g)
